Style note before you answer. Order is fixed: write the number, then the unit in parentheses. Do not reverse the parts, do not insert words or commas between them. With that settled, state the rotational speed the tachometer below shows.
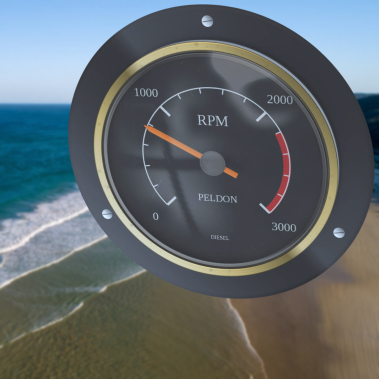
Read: 800 (rpm)
